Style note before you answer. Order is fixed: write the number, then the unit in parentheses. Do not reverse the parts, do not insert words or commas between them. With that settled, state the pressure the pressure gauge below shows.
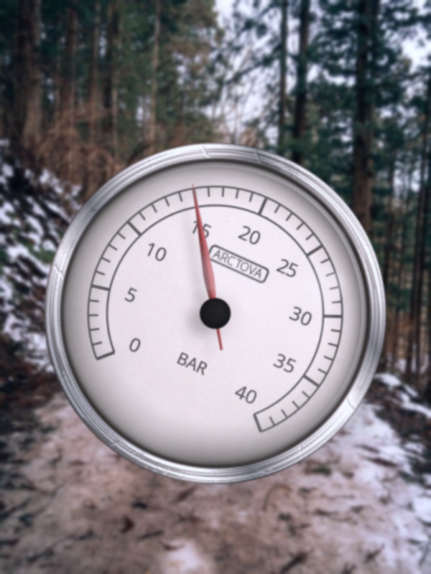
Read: 15 (bar)
